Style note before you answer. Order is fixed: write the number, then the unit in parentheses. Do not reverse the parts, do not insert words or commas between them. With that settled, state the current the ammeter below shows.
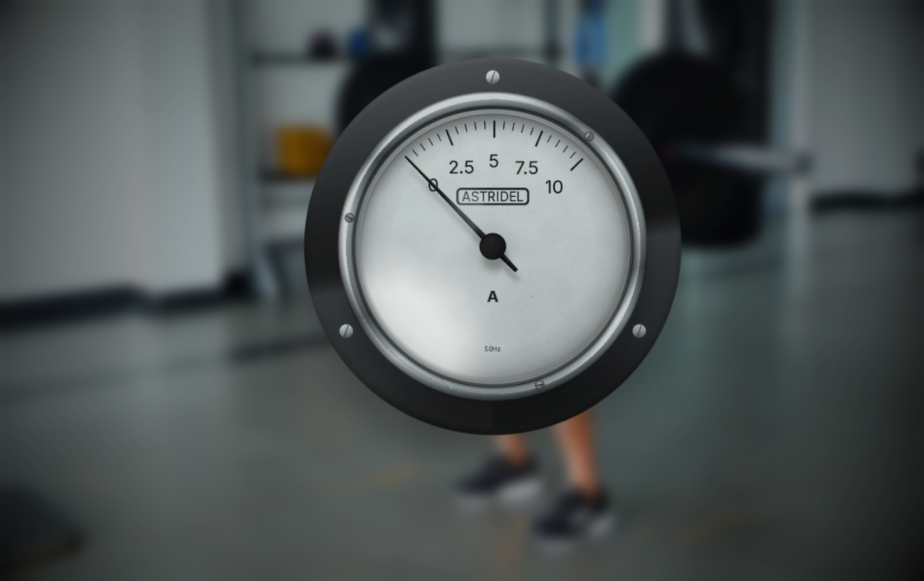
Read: 0 (A)
